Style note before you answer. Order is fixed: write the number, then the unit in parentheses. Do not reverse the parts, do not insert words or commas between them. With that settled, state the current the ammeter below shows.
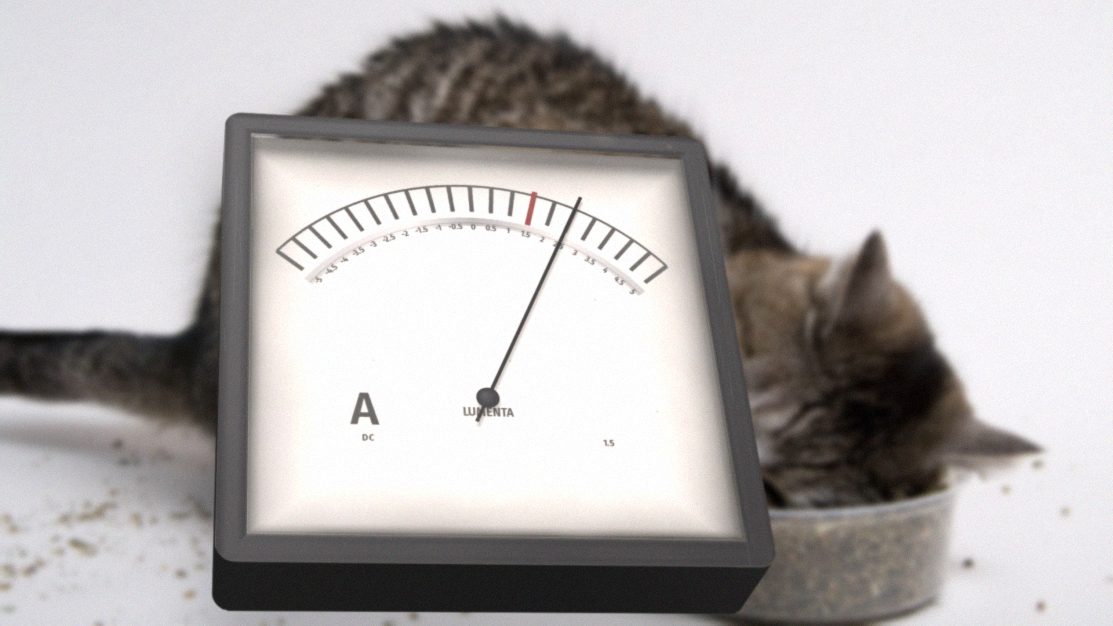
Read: 2.5 (A)
